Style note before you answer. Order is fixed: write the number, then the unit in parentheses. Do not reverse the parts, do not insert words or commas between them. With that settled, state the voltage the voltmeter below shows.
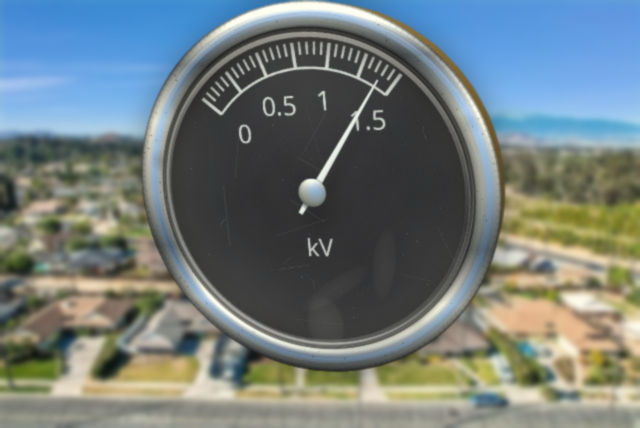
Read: 1.4 (kV)
